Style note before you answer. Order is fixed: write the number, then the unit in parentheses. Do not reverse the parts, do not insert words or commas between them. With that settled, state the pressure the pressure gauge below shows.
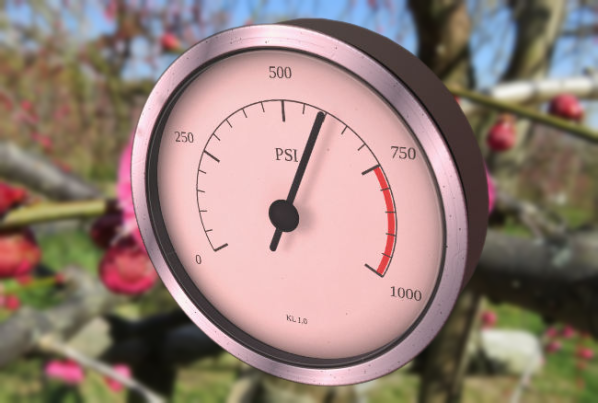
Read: 600 (psi)
